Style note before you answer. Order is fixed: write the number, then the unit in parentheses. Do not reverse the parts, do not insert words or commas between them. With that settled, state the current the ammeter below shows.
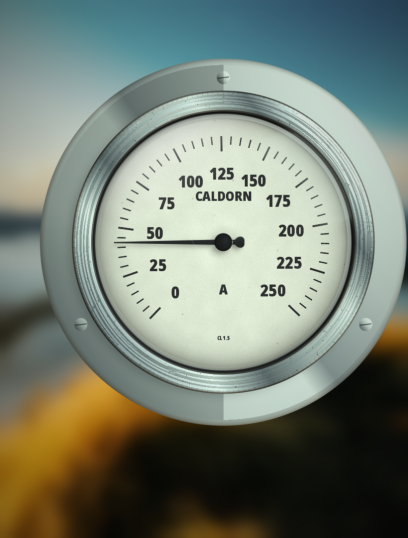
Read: 42.5 (A)
